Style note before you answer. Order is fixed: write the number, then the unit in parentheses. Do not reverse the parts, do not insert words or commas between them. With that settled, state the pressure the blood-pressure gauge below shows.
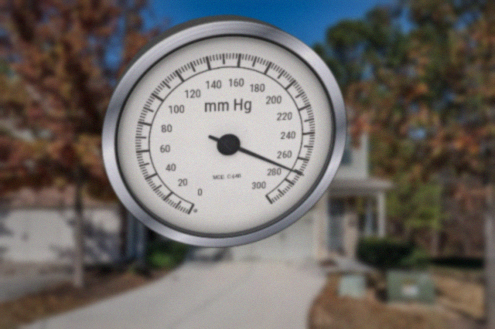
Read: 270 (mmHg)
